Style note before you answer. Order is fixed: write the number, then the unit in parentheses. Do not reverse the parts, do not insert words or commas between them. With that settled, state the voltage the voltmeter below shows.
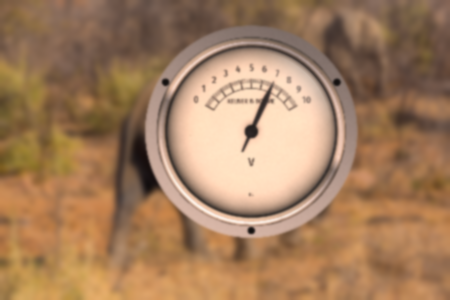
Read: 7 (V)
